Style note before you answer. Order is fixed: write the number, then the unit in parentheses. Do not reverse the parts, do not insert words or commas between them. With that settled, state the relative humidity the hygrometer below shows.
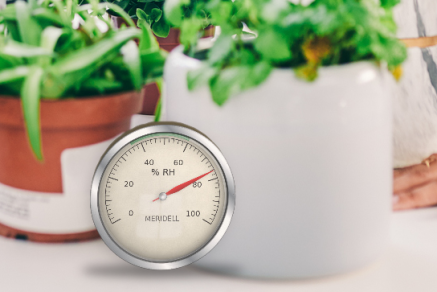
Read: 76 (%)
